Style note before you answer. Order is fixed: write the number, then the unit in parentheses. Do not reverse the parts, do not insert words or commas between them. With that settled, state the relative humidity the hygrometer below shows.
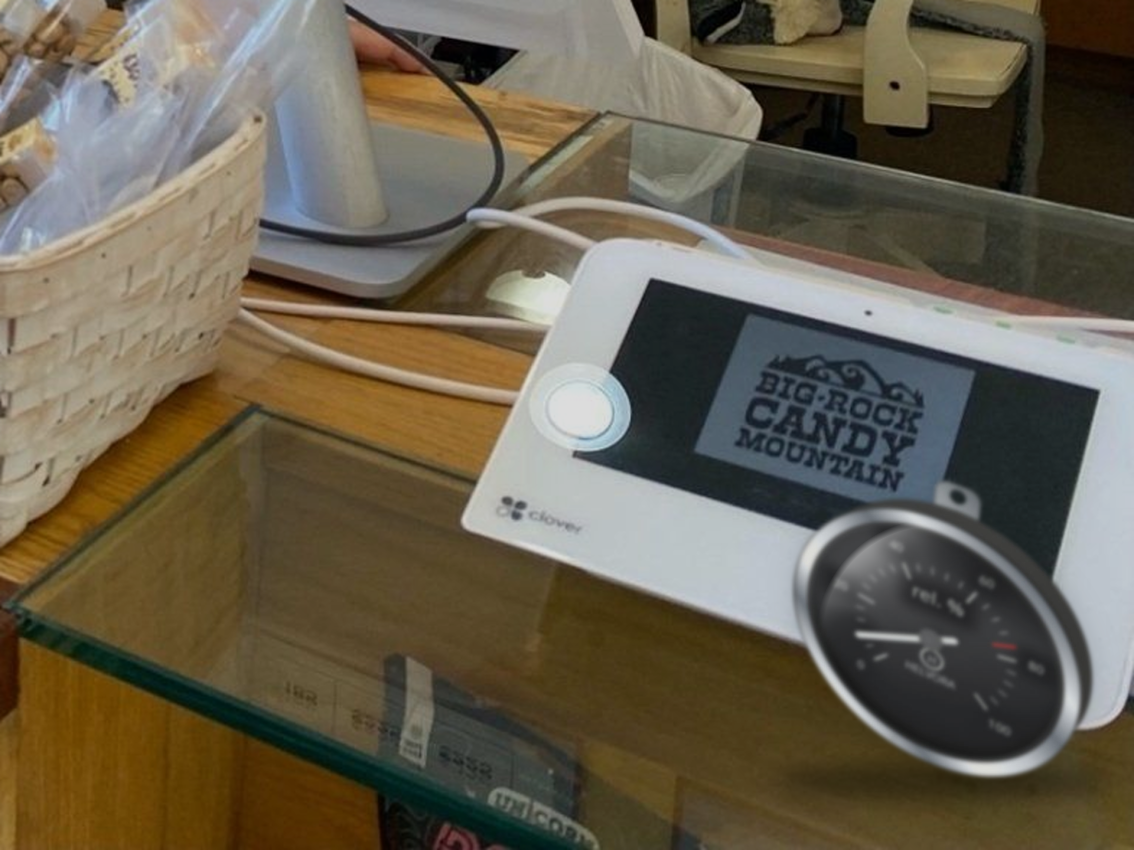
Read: 8 (%)
